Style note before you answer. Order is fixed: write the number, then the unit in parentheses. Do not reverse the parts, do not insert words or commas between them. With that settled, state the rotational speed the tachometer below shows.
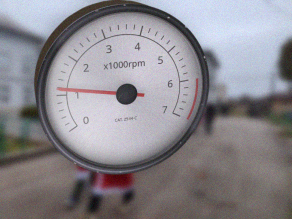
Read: 1200 (rpm)
